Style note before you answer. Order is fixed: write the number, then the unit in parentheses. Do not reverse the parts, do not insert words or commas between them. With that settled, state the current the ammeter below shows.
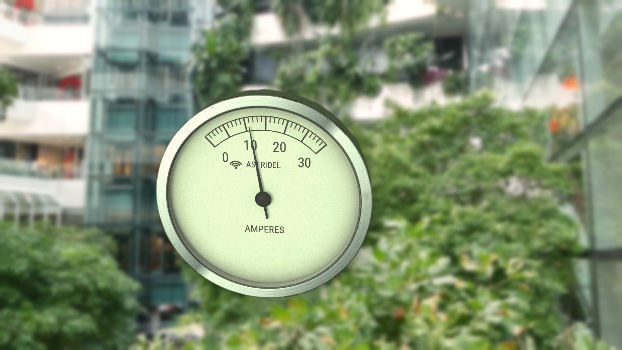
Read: 11 (A)
